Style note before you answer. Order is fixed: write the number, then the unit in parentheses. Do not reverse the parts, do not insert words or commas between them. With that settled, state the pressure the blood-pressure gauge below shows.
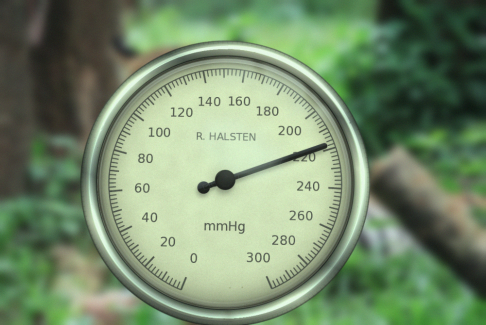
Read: 218 (mmHg)
